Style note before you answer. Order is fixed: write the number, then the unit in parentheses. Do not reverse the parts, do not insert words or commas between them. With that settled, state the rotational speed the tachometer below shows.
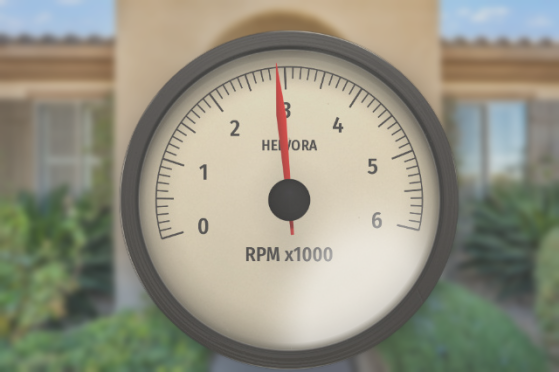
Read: 2900 (rpm)
